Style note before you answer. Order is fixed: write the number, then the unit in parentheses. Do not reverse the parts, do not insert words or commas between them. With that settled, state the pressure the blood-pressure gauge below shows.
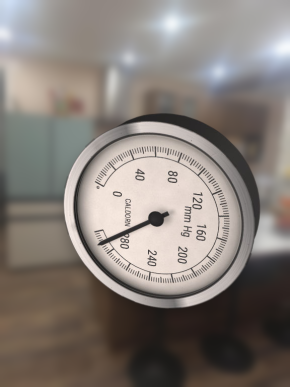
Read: 290 (mmHg)
